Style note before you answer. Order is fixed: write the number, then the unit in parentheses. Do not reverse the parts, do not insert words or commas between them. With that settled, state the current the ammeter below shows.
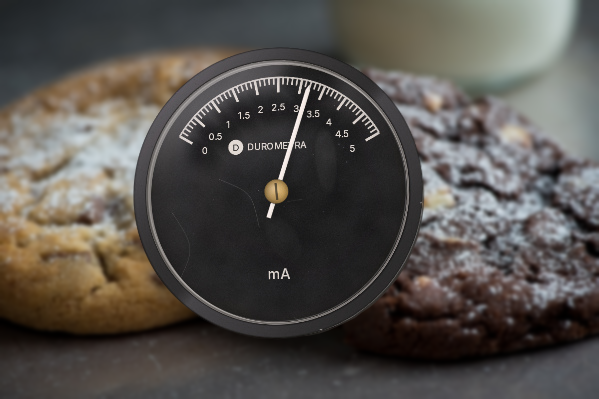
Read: 3.2 (mA)
